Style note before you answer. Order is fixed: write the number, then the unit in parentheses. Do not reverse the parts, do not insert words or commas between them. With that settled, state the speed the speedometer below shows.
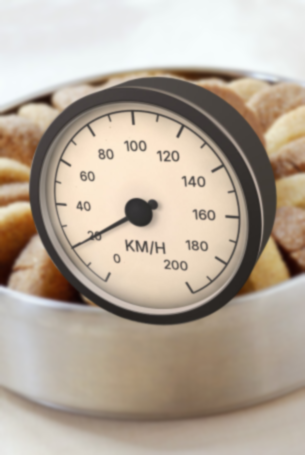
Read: 20 (km/h)
